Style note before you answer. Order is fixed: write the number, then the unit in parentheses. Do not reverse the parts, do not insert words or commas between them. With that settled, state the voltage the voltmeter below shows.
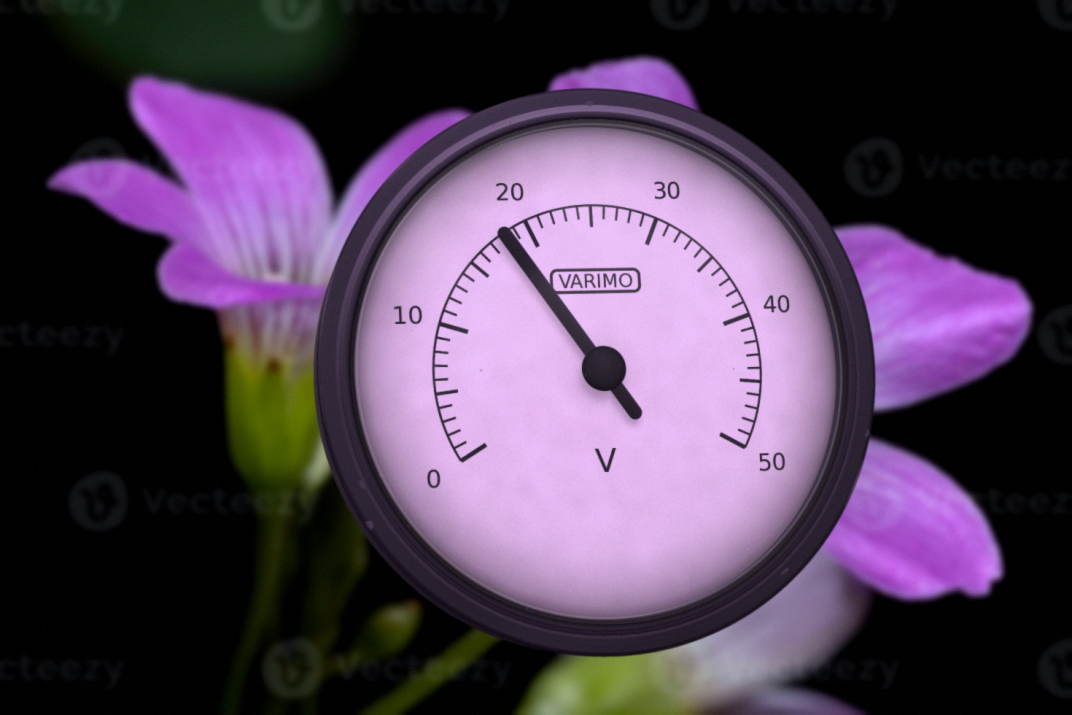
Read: 18 (V)
